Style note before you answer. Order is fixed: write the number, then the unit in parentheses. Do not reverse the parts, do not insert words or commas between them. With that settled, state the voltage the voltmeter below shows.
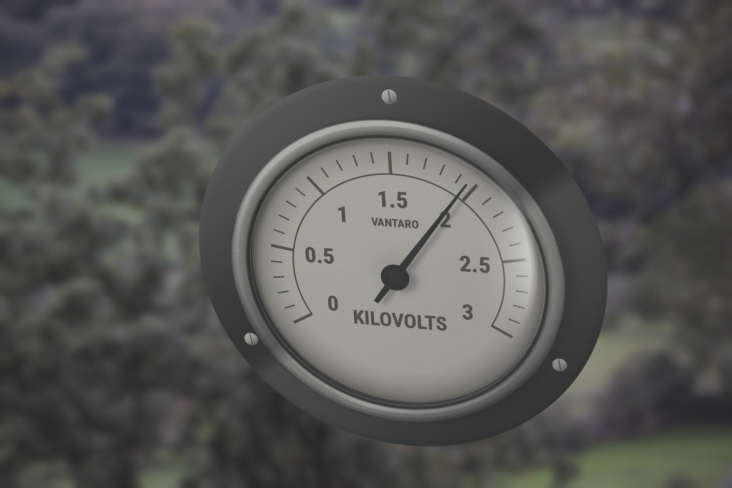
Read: 1.95 (kV)
